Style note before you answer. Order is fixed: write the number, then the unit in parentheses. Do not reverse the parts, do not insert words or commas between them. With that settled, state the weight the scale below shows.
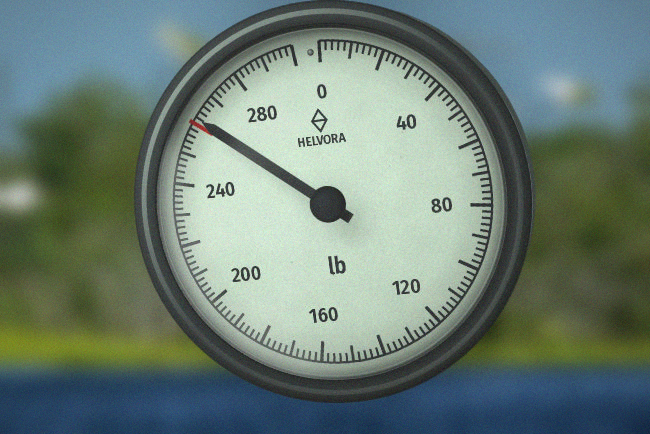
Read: 262 (lb)
